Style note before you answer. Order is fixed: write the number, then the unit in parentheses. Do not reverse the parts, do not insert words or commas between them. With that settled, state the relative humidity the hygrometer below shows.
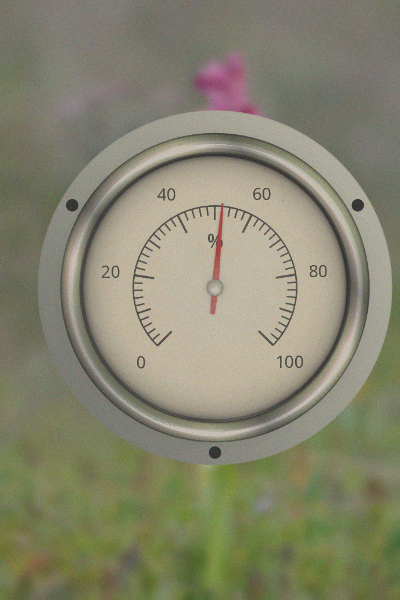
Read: 52 (%)
